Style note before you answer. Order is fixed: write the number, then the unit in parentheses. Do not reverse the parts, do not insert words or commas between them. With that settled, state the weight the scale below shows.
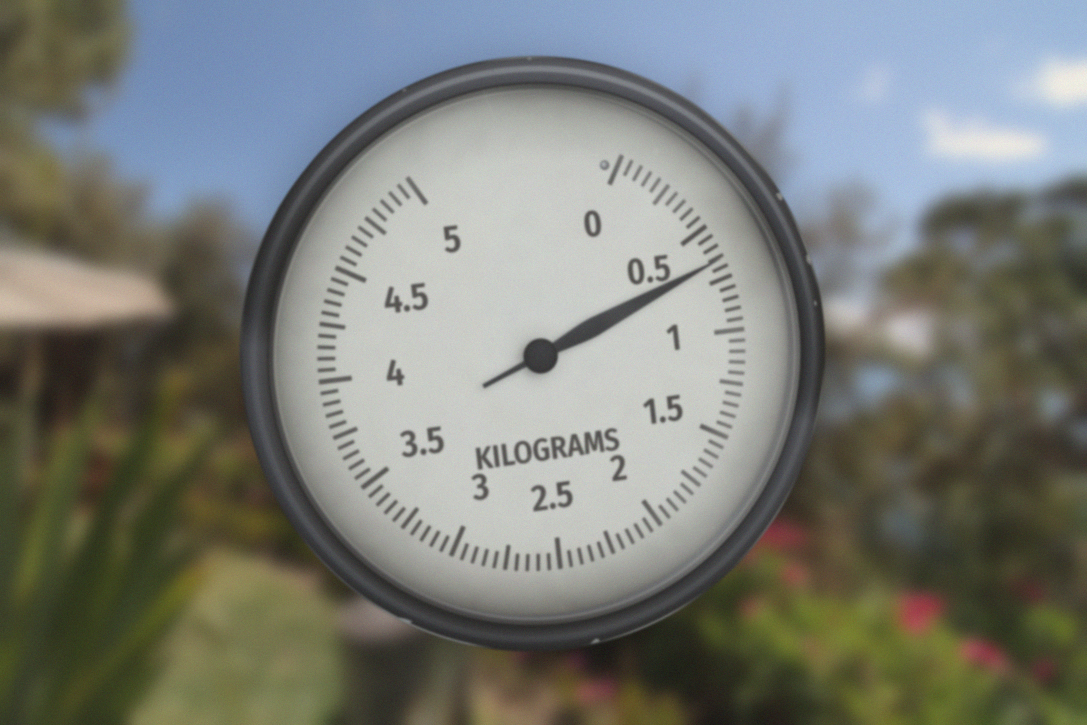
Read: 0.65 (kg)
